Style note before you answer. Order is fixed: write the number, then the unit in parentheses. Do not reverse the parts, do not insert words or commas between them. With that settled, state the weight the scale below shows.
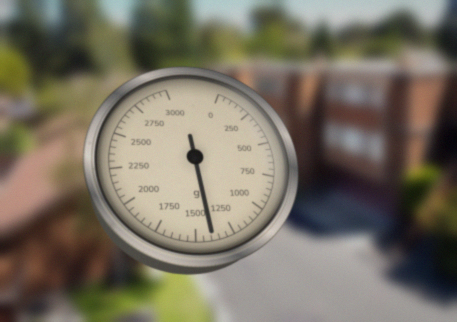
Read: 1400 (g)
